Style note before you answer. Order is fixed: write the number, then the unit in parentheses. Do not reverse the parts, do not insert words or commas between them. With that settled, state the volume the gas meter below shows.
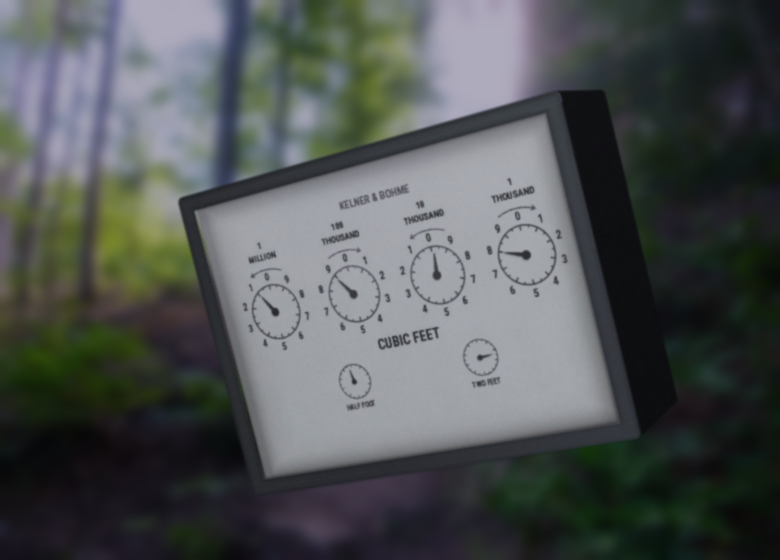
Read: 89800 (ft³)
